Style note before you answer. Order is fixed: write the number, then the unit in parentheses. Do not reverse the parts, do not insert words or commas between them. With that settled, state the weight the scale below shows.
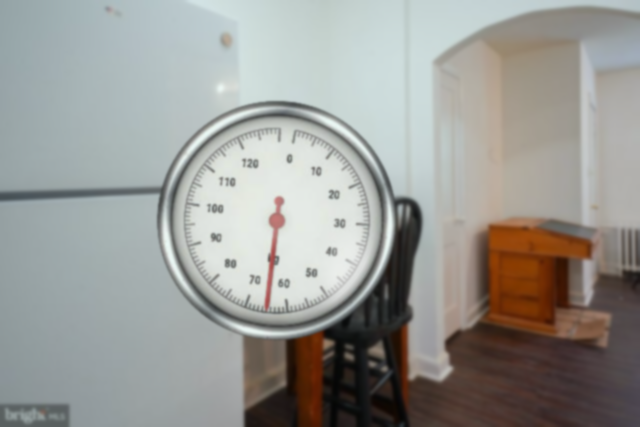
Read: 65 (kg)
